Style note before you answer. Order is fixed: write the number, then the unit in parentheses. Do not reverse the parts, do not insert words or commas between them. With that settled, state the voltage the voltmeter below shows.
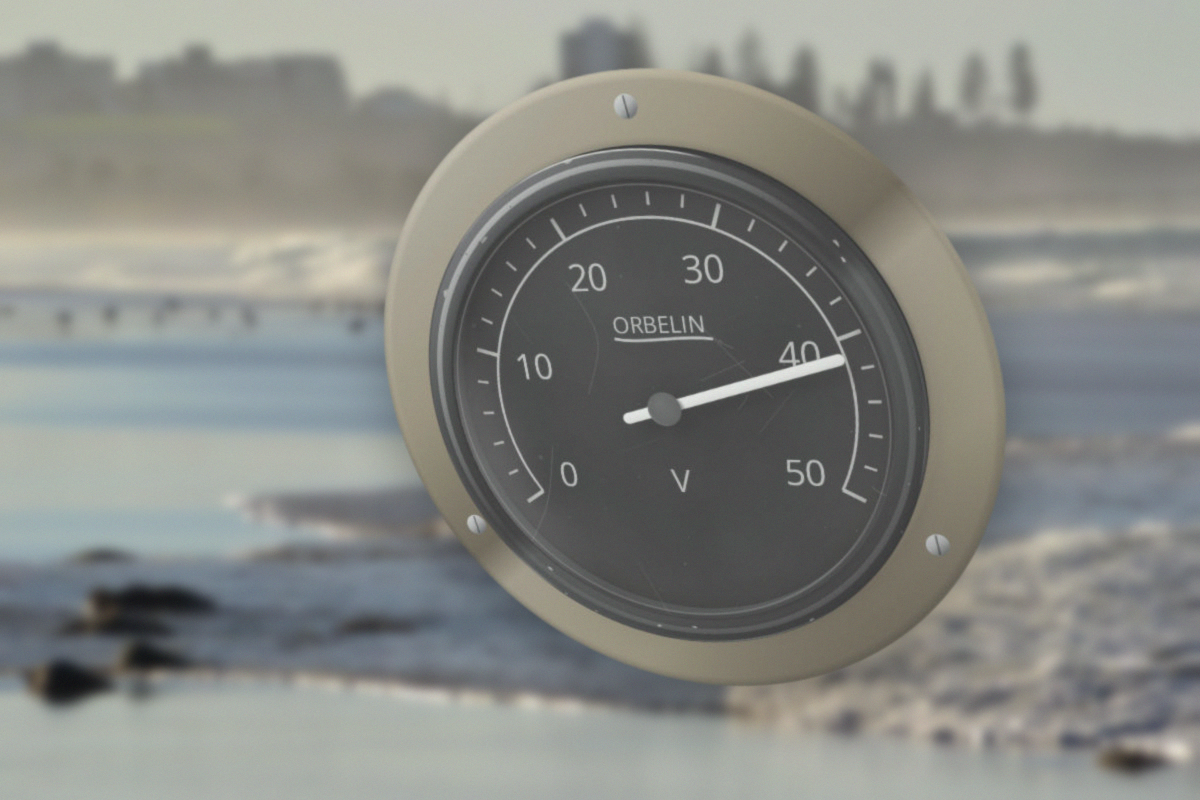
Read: 41 (V)
